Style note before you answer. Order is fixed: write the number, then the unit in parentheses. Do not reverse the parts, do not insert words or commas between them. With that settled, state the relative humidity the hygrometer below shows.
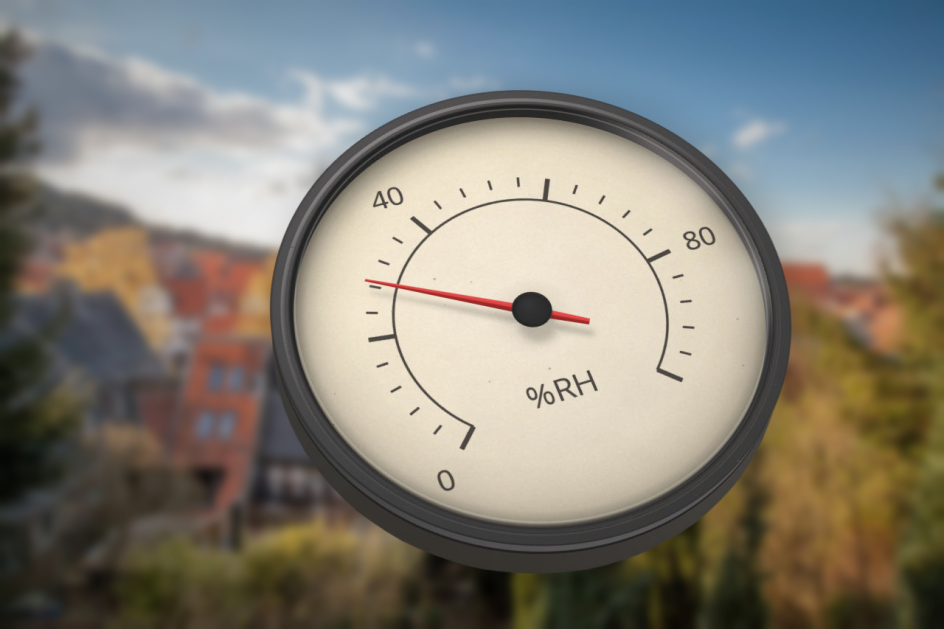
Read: 28 (%)
